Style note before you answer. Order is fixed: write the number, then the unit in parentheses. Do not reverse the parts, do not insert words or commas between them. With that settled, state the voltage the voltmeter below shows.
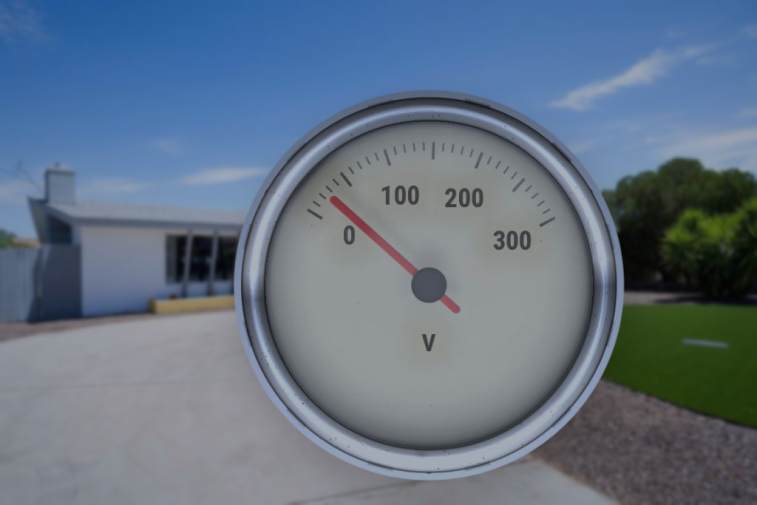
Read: 25 (V)
